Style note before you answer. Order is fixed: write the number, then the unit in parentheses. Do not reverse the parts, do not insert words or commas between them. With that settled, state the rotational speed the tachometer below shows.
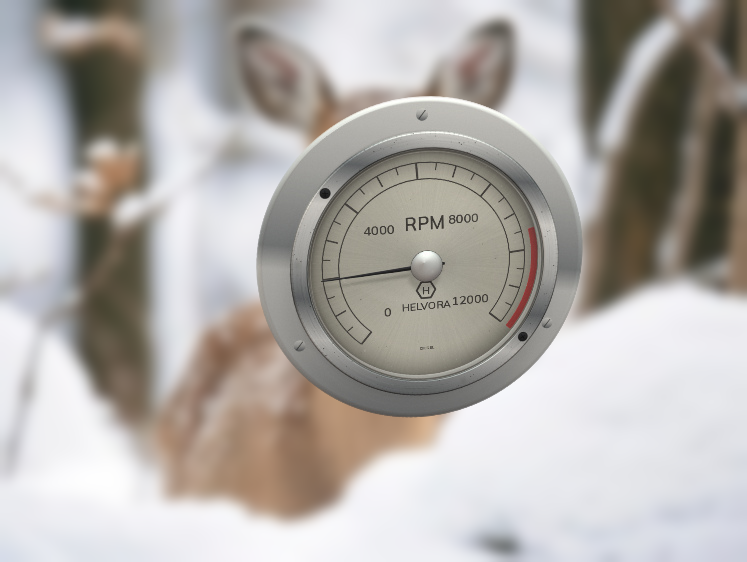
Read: 2000 (rpm)
